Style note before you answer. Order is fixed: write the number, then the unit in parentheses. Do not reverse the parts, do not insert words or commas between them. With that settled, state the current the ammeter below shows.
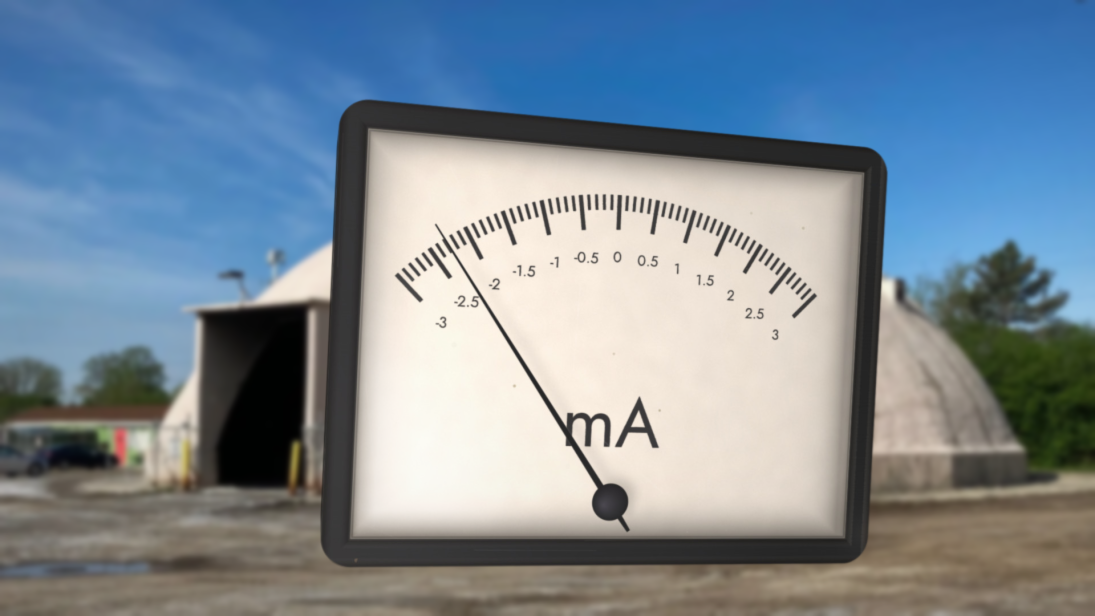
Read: -2.3 (mA)
